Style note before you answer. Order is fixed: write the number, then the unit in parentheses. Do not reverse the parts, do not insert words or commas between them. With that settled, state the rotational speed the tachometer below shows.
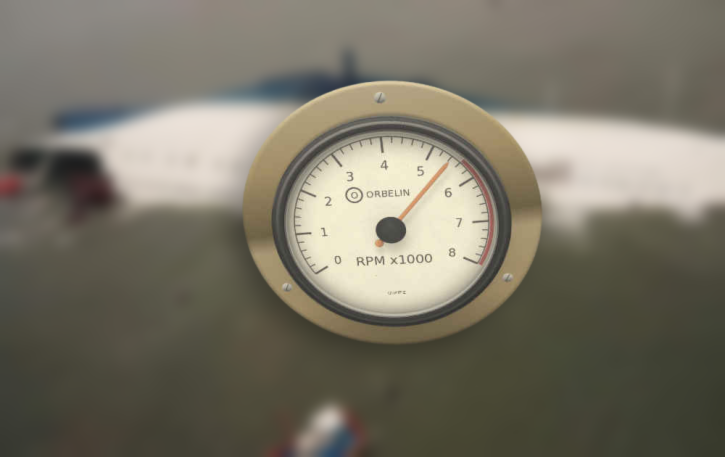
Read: 5400 (rpm)
